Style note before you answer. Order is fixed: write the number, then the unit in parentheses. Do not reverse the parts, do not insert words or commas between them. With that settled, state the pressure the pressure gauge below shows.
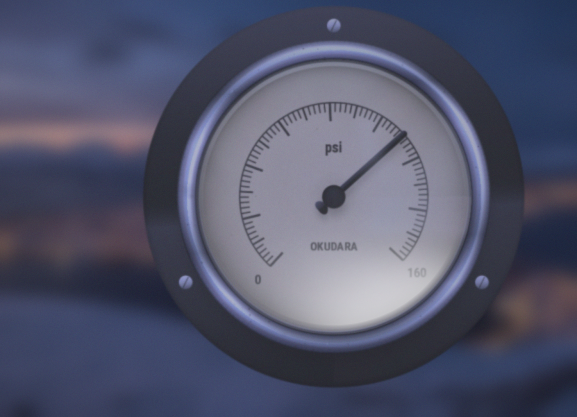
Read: 110 (psi)
